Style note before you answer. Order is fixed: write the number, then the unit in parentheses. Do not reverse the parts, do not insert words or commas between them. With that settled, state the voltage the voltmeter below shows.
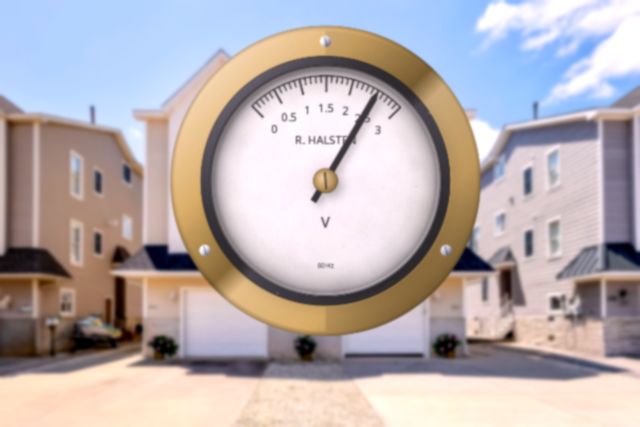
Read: 2.5 (V)
